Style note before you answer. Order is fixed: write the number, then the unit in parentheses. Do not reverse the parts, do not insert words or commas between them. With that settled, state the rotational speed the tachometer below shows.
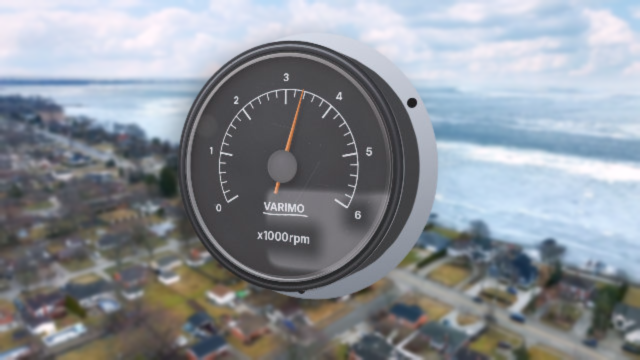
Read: 3400 (rpm)
